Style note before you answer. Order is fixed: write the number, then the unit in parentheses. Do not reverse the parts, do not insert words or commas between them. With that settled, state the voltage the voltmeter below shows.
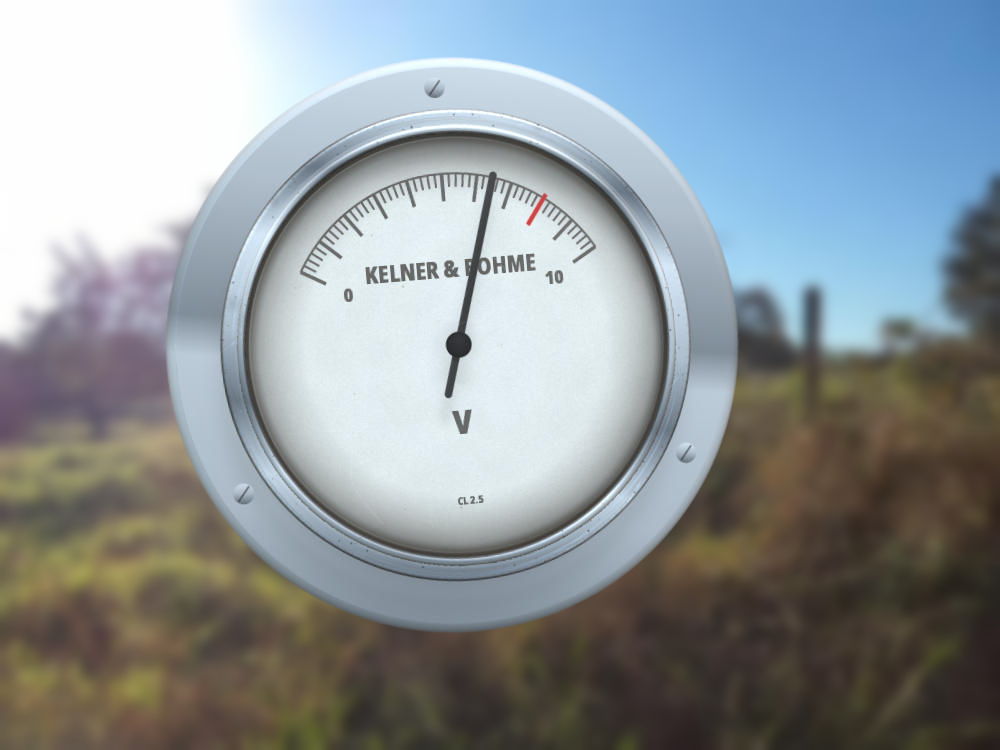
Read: 6.4 (V)
